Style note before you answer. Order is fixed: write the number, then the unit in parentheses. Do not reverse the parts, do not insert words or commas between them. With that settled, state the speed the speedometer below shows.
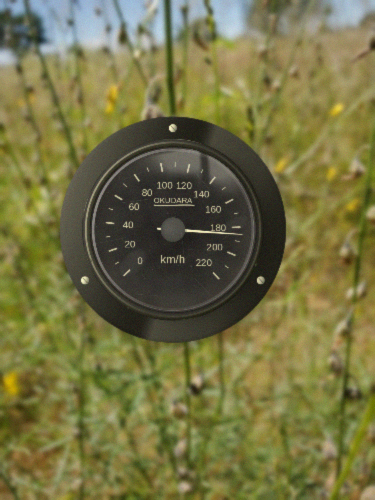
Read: 185 (km/h)
